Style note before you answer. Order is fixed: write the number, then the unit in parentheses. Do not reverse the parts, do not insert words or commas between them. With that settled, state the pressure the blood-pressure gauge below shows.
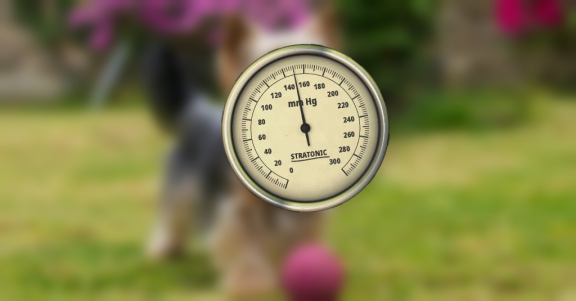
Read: 150 (mmHg)
